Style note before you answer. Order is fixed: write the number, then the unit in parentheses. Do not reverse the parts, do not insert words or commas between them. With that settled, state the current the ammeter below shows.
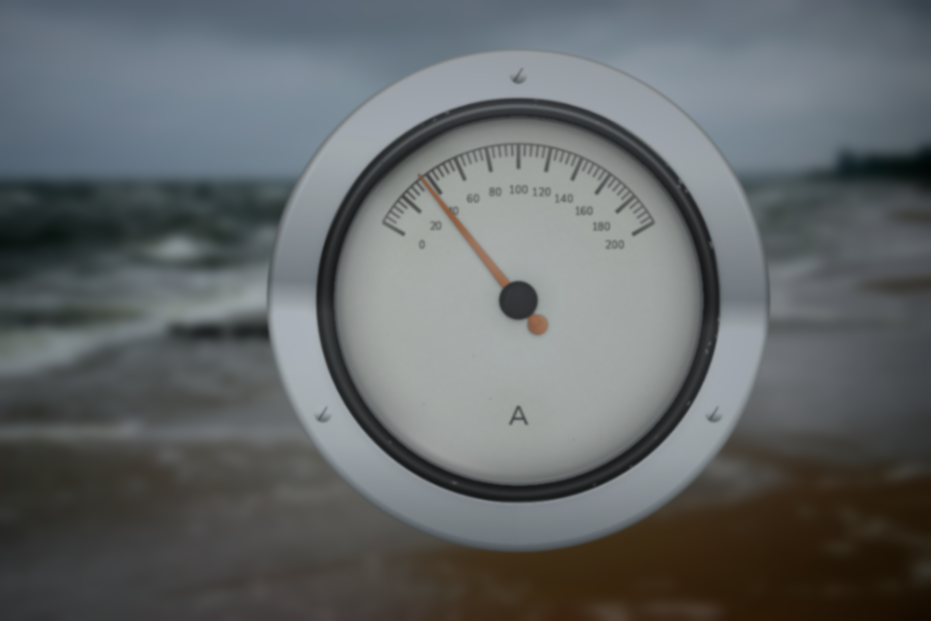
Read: 36 (A)
